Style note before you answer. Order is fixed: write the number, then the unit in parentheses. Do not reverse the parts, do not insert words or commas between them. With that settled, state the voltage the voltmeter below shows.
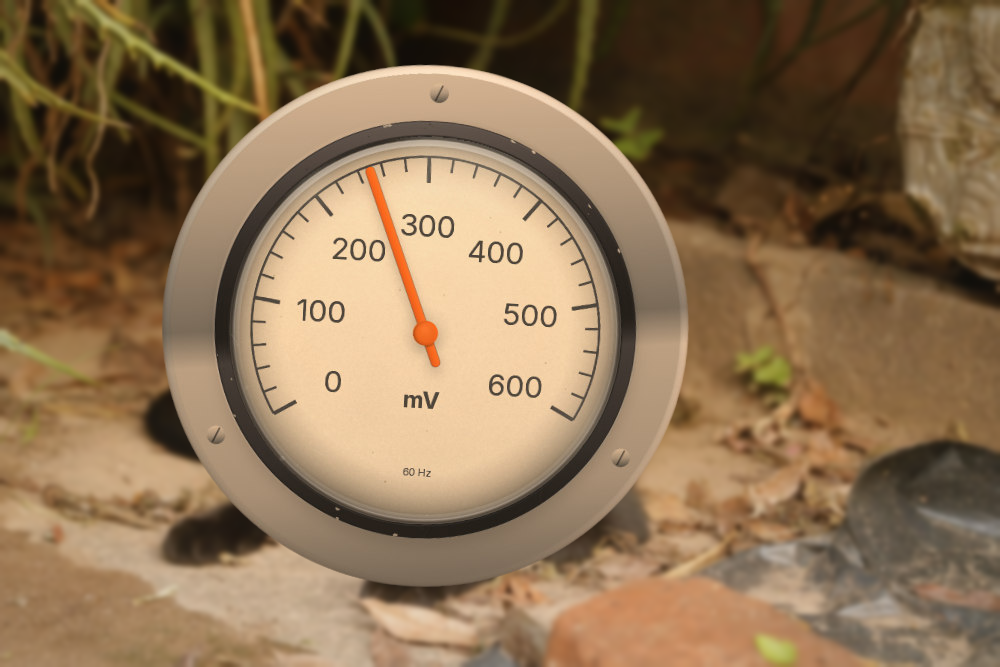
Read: 250 (mV)
